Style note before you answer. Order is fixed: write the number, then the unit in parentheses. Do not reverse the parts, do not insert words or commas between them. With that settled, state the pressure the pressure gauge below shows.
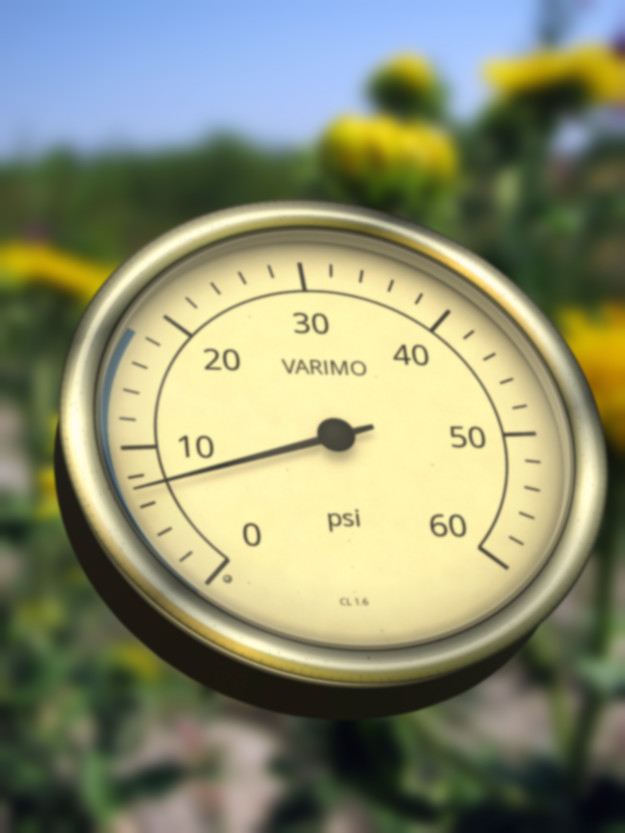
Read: 7 (psi)
